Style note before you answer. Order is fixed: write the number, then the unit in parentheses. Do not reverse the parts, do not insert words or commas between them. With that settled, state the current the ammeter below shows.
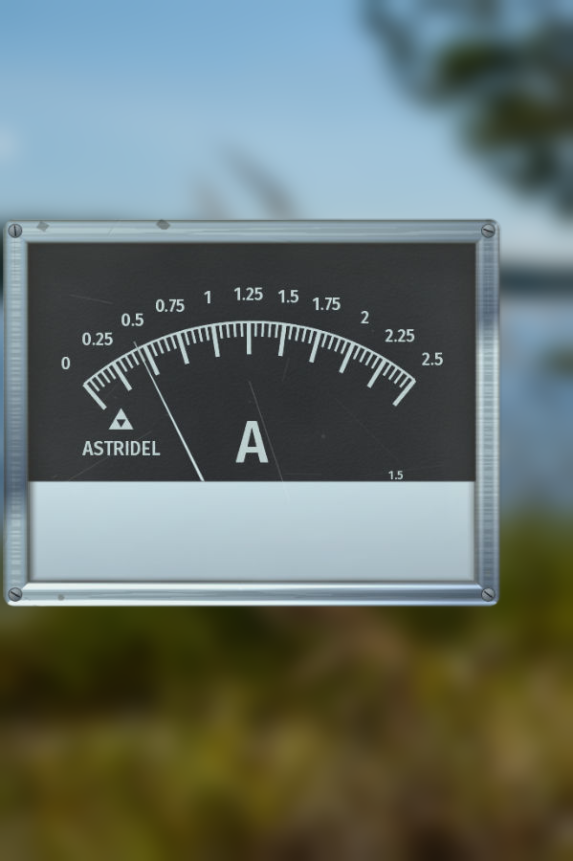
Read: 0.45 (A)
